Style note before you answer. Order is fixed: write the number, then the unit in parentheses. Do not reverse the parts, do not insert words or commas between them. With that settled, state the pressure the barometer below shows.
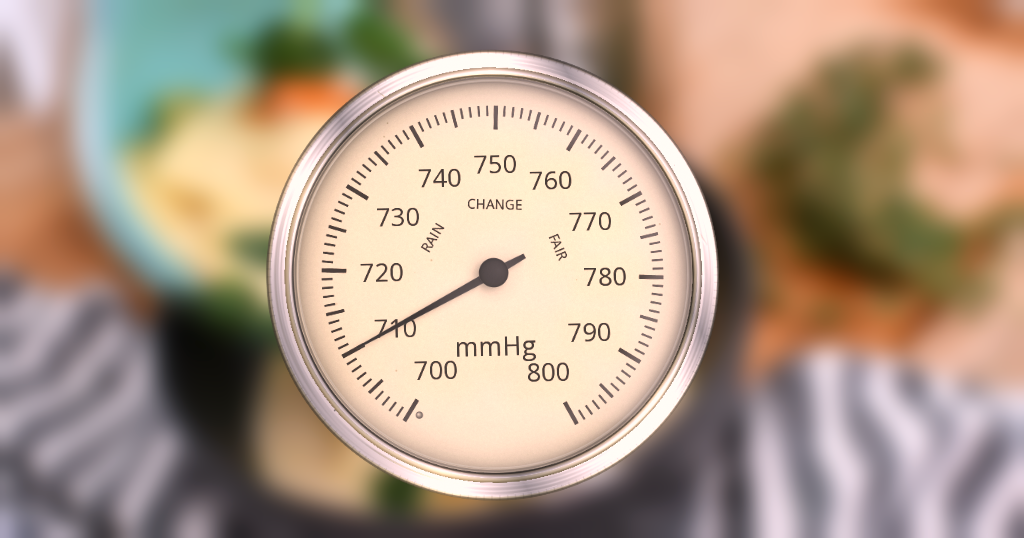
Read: 710 (mmHg)
